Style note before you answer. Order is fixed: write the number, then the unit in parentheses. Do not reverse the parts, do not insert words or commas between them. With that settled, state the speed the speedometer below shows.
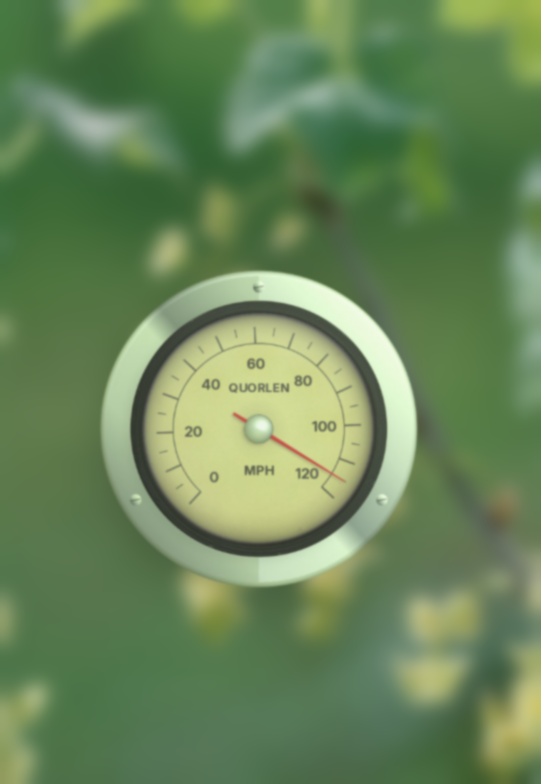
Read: 115 (mph)
